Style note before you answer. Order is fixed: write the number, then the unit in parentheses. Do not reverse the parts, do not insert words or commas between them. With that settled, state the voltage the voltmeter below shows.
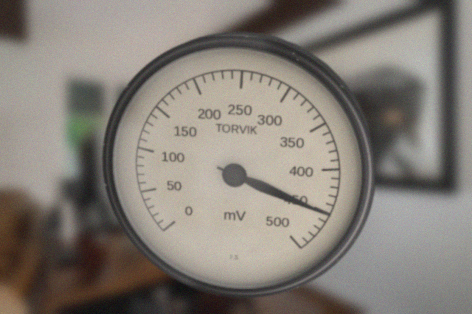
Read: 450 (mV)
